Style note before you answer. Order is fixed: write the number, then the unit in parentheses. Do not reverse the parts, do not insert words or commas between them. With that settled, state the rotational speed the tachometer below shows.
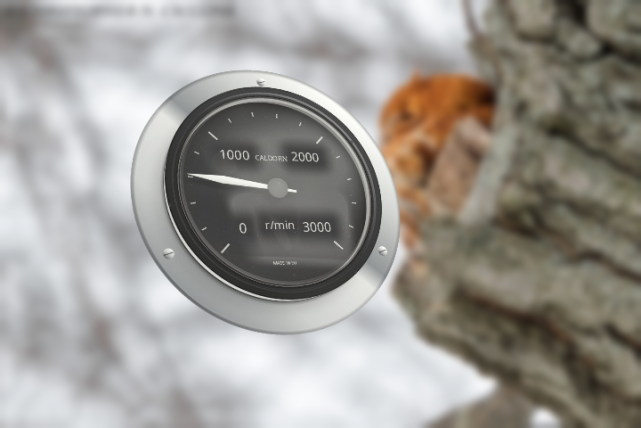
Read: 600 (rpm)
